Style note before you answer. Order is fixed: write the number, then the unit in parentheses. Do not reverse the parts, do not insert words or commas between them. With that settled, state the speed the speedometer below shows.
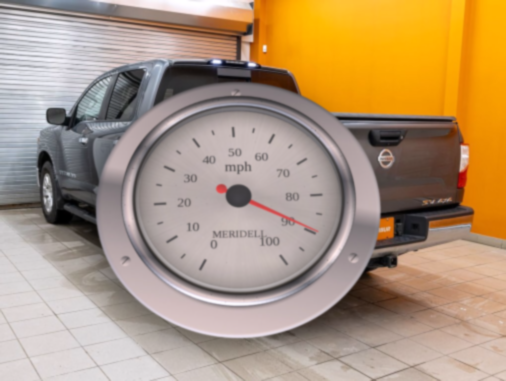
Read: 90 (mph)
